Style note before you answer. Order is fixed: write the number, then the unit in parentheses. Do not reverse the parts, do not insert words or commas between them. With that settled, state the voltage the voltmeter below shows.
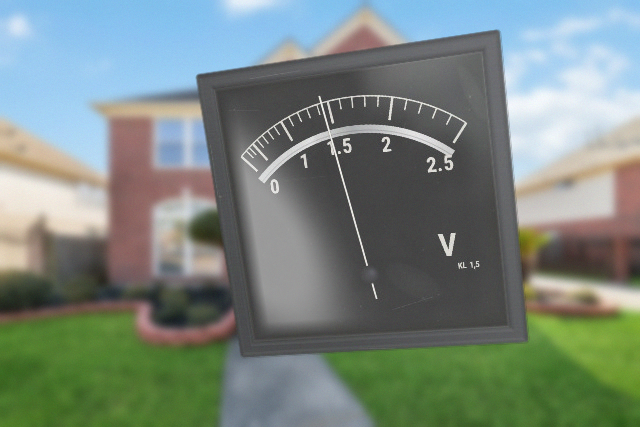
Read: 1.45 (V)
